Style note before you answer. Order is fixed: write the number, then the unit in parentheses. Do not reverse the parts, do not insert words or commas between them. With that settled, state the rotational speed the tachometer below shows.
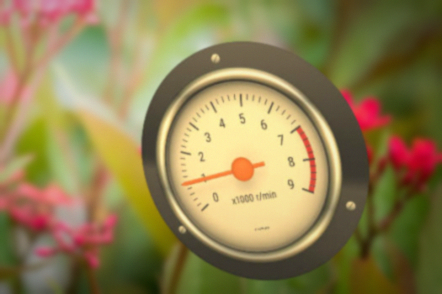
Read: 1000 (rpm)
